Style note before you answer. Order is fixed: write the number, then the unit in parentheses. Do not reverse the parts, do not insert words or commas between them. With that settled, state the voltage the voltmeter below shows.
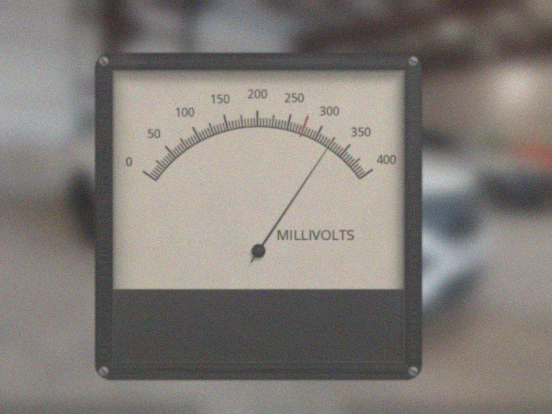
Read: 325 (mV)
